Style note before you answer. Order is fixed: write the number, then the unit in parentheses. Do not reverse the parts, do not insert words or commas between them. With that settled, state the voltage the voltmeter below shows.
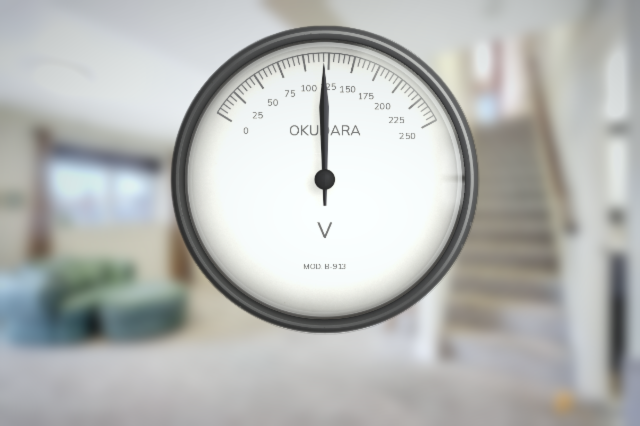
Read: 120 (V)
